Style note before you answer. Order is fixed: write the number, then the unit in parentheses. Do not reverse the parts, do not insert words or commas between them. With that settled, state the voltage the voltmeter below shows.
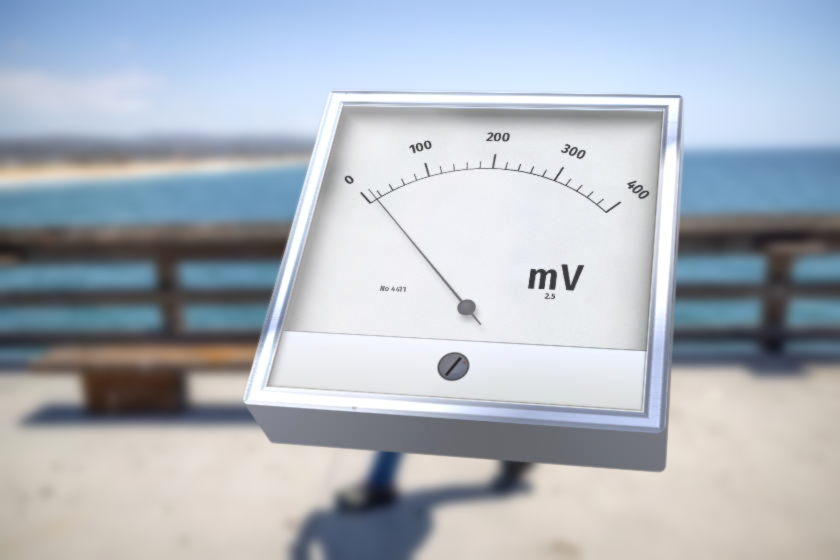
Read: 10 (mV)
